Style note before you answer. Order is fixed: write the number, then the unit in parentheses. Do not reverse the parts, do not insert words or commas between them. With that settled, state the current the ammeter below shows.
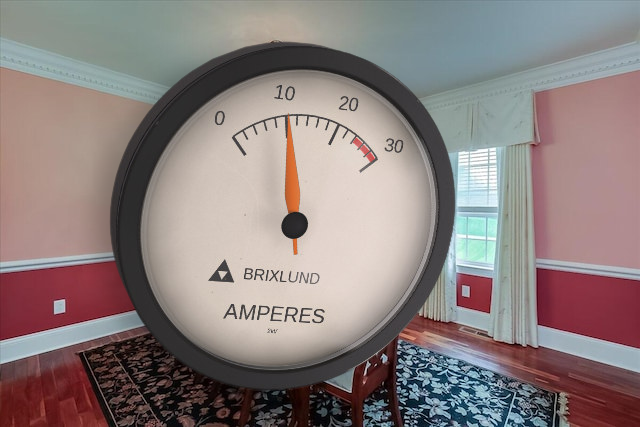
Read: 10 (A)
